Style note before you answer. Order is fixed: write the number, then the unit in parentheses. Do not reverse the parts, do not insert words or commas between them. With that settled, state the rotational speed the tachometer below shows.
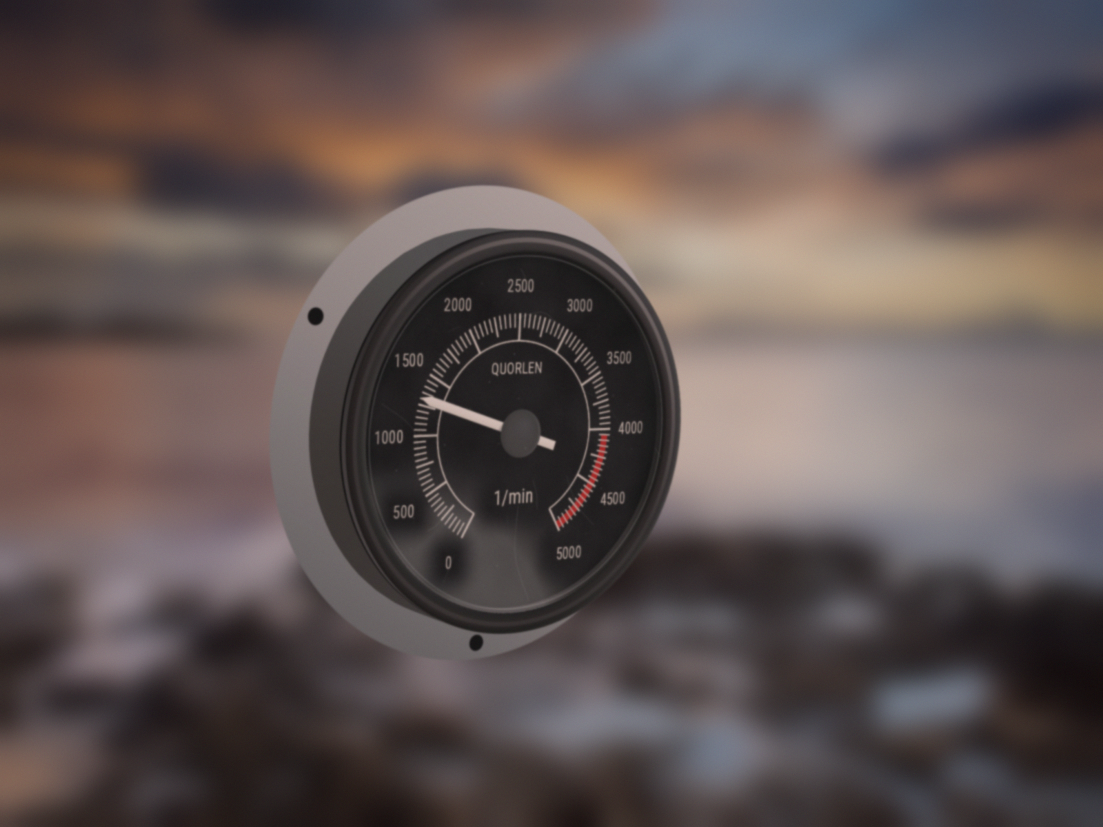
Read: 1300 (rpm)
